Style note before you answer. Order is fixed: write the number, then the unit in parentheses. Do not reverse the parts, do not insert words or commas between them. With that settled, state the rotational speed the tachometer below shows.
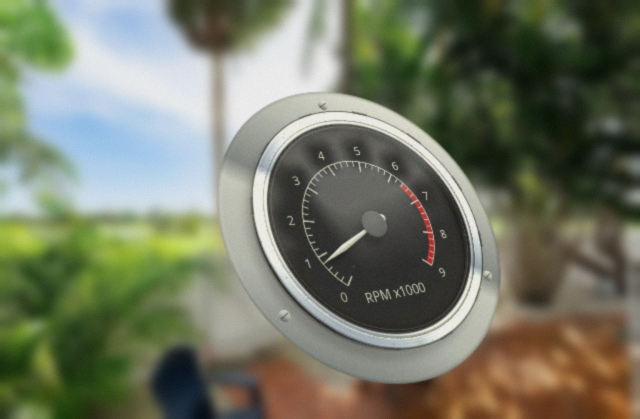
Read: 800 (rpm)
